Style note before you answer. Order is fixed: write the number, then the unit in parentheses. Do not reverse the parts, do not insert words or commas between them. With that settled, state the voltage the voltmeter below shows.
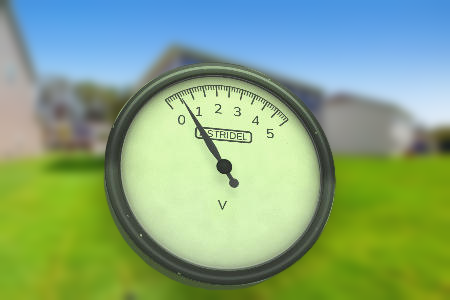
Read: 0.5 (V)
